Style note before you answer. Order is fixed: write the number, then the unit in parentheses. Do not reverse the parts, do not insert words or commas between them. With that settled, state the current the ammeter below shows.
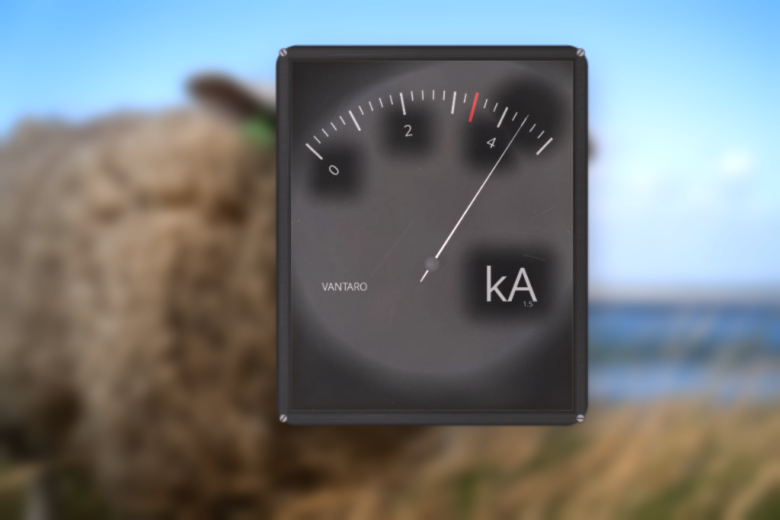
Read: 4.4 (kA)
